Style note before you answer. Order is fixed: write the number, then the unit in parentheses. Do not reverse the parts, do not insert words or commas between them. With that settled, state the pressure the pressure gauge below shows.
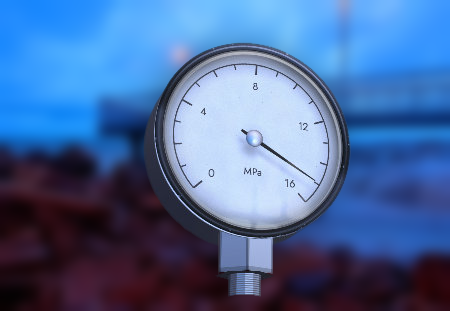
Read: 15 (MPa)
